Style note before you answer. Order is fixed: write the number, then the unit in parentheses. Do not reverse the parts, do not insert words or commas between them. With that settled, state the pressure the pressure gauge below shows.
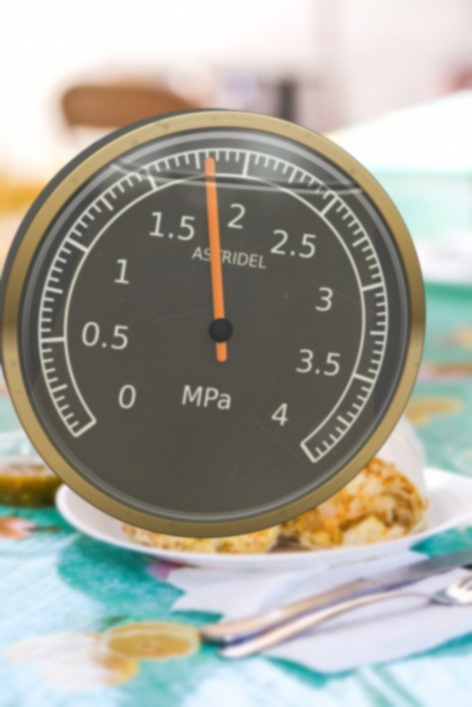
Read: 1.8 (MPa)
